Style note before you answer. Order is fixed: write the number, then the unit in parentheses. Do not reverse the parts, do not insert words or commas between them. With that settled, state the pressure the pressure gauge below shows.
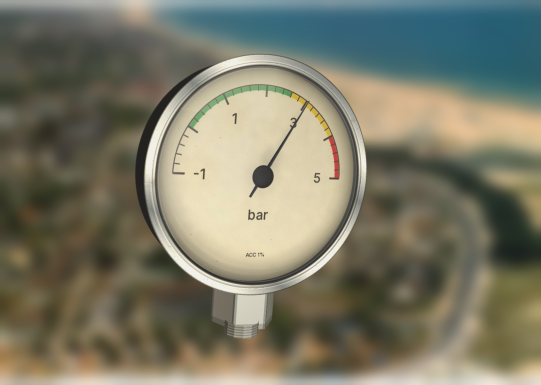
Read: 3 (bar)
